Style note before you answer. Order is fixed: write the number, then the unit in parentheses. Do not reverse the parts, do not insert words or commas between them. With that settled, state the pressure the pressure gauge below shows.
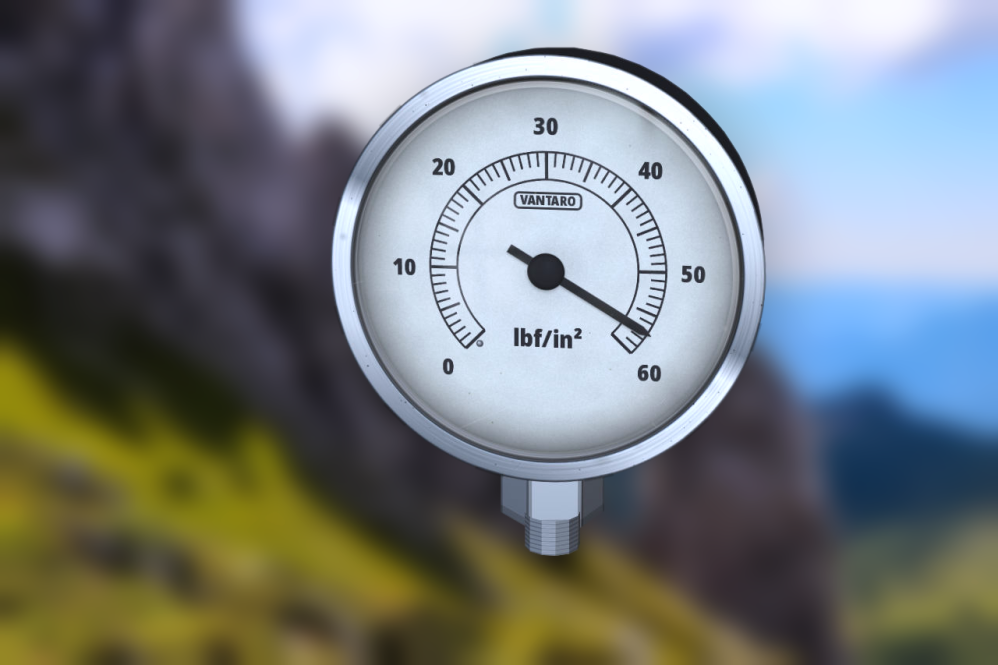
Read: 57 (psi)
